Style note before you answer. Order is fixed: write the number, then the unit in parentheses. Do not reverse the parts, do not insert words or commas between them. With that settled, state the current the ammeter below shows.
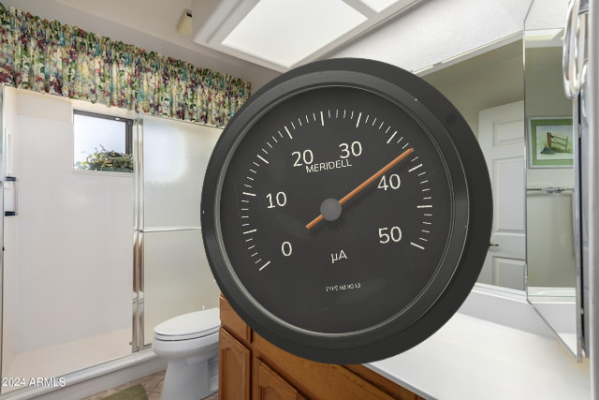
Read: 38 (µA)
